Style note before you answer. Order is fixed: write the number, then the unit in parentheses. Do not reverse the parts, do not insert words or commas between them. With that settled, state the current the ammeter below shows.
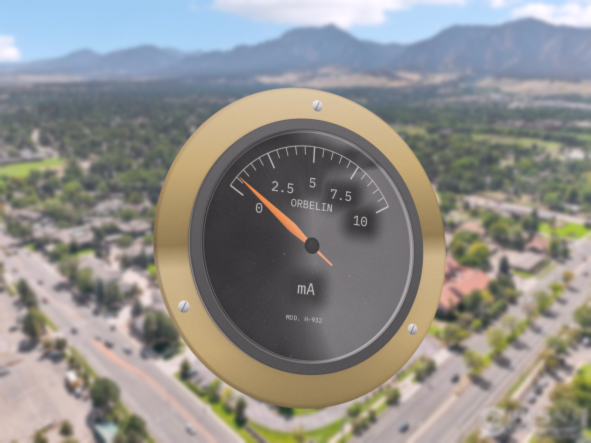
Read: 0.5 (mA)
